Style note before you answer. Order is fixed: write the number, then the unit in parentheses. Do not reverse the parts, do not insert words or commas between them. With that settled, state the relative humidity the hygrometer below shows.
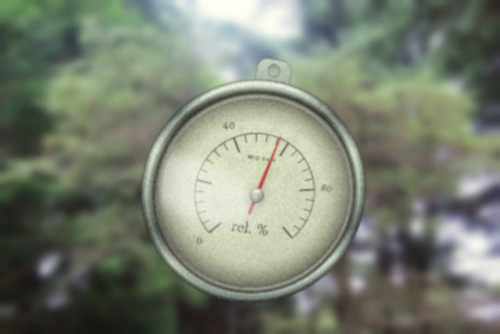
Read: 56 (%)
